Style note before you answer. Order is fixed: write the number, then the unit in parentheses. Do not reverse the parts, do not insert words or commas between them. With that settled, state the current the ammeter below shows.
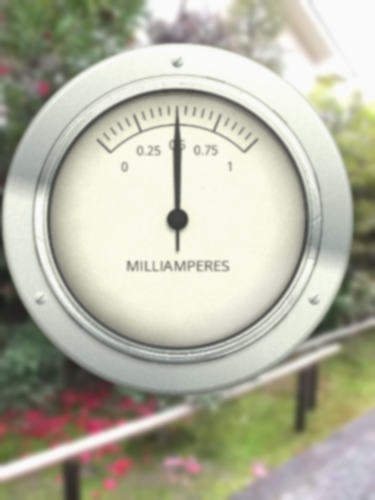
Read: 0.5 (mA)
